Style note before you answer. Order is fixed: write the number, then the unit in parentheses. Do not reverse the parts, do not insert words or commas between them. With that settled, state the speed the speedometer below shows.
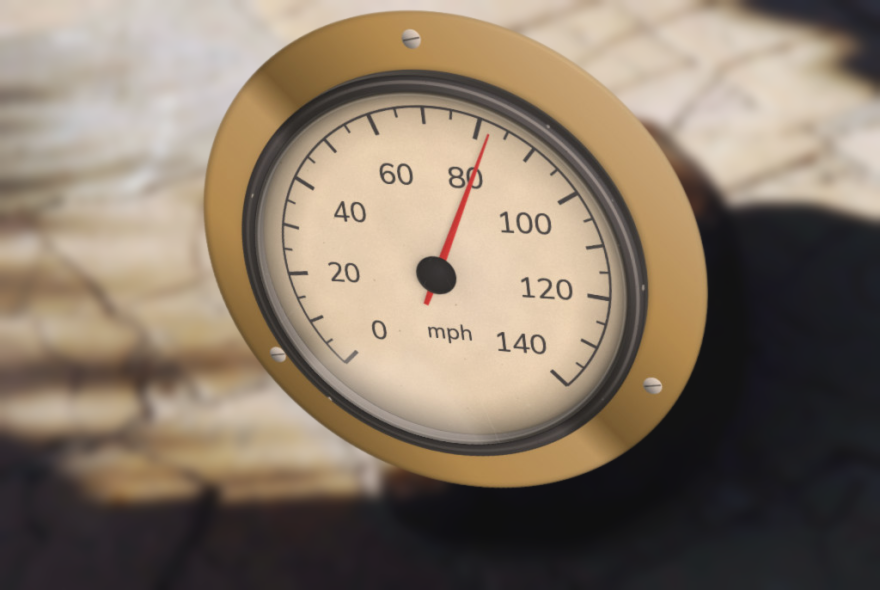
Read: 82.5 (mph)
